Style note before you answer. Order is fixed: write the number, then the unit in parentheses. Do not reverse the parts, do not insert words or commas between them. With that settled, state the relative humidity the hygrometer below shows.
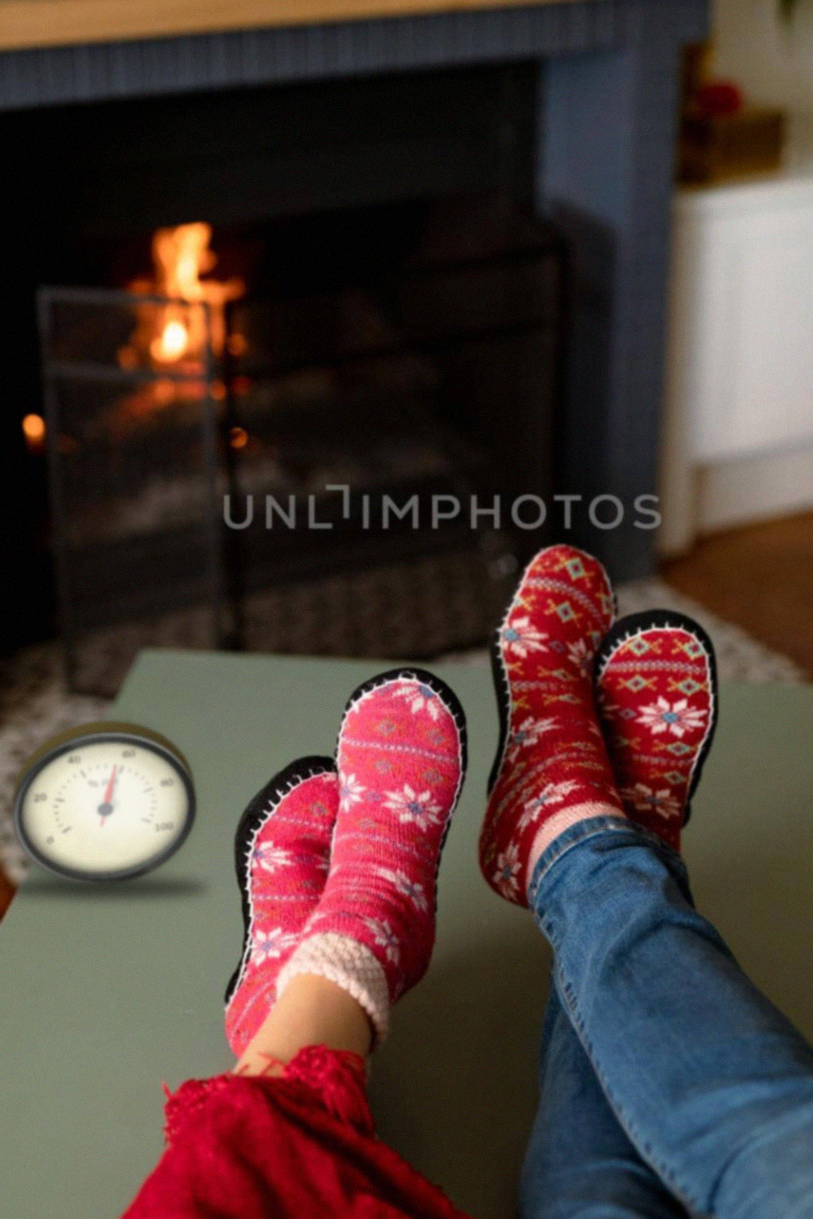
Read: 56 (%)
